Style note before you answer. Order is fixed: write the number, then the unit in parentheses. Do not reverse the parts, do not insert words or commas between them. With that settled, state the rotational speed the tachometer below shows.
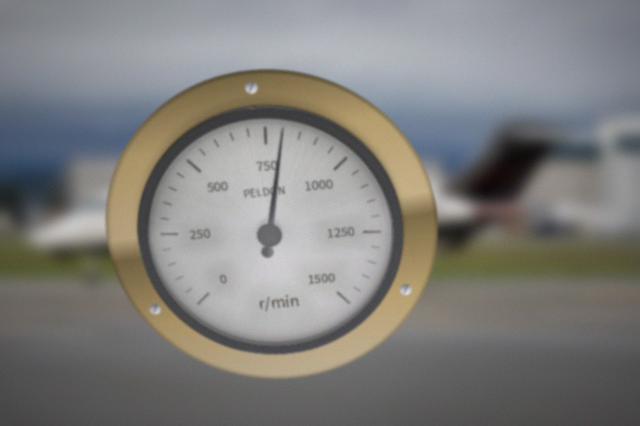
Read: 800 (rpm)
